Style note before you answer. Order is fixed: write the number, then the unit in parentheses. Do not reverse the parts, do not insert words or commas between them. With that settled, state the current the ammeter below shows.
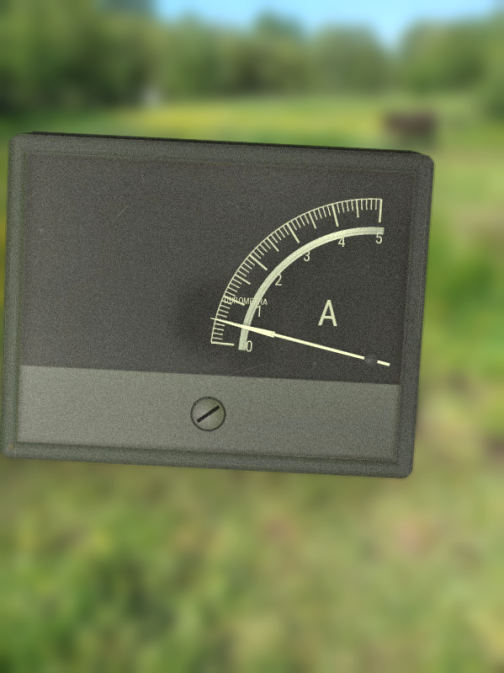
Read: 0.5 (A)
